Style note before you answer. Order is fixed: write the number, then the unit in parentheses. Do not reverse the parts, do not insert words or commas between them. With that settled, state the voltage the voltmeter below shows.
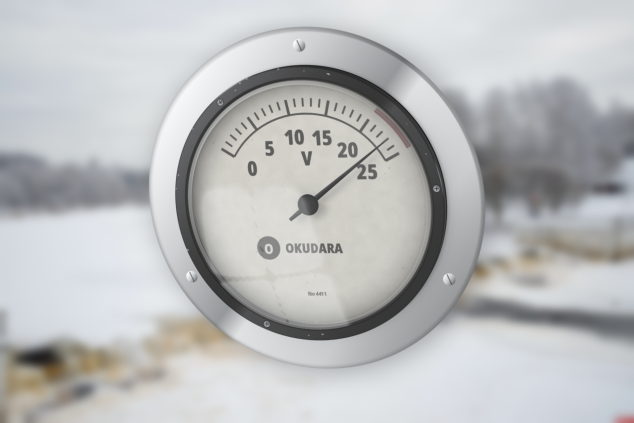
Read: 23 (V)
